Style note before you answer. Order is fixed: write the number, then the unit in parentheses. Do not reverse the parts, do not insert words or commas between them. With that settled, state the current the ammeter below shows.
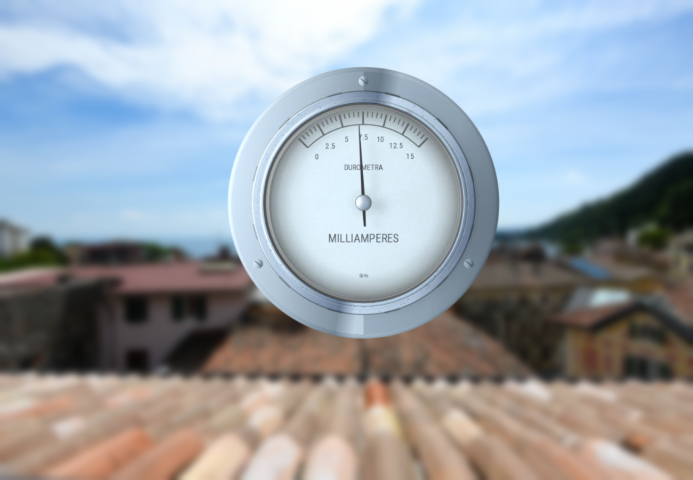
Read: 7 (mA)
